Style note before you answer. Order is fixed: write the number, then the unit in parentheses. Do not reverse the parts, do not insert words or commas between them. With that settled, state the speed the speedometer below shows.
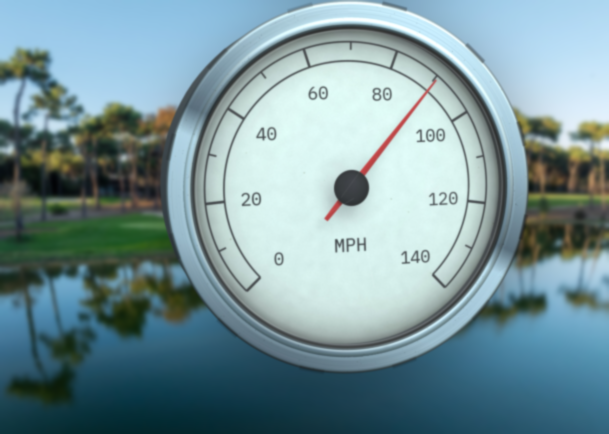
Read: 90 (mph)
